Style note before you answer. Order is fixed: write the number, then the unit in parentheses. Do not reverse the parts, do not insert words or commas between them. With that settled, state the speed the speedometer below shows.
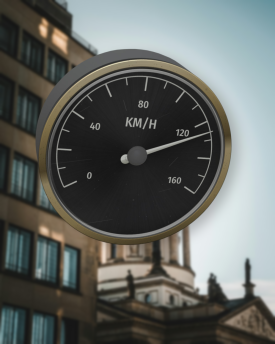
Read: 125 (km/h)
